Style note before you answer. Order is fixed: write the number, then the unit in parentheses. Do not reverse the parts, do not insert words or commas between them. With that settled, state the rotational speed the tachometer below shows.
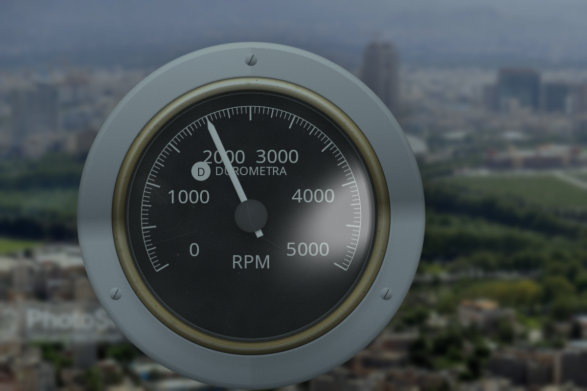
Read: 2000 (rpm)
